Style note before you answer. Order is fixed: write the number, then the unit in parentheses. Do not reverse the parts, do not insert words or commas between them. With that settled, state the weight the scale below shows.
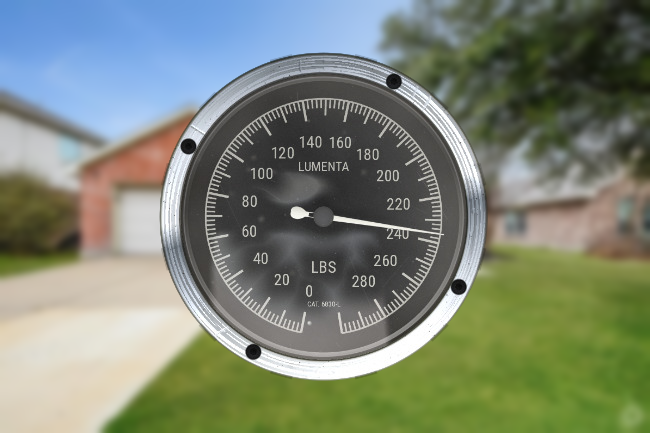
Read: 236 (lb)
